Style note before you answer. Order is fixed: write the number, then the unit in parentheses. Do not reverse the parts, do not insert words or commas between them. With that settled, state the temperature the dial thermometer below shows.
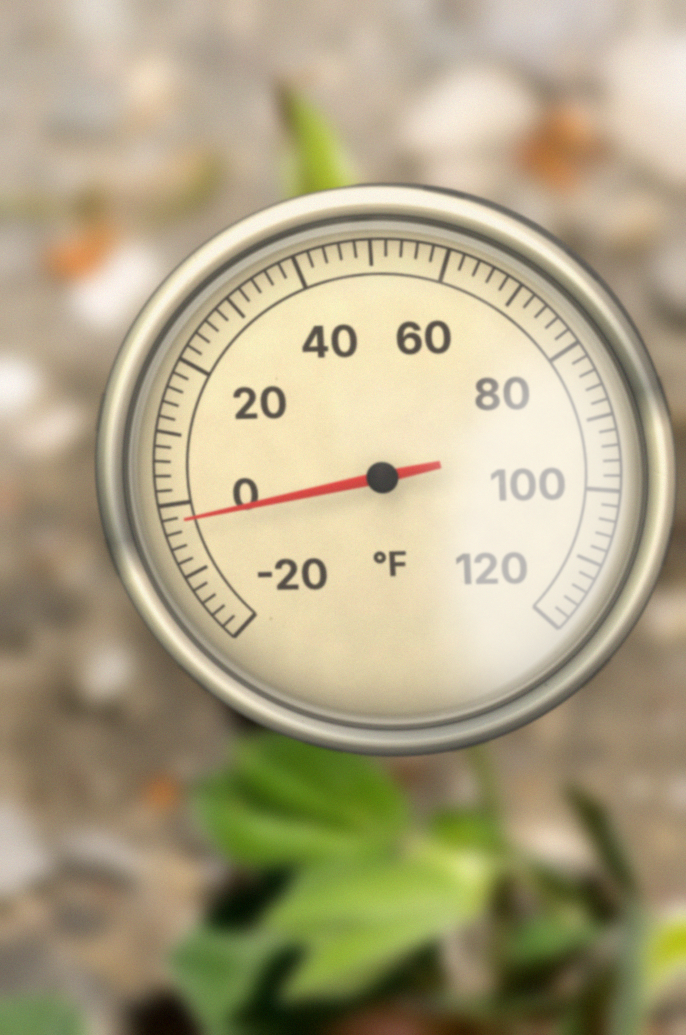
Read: -2 (°F)
